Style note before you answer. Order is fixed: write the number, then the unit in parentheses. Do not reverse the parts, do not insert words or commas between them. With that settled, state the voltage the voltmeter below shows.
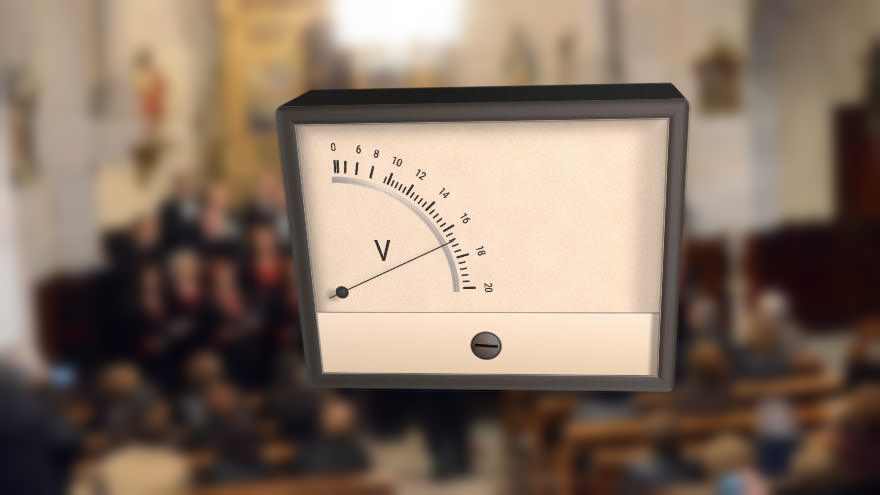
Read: 16.8 (V)
